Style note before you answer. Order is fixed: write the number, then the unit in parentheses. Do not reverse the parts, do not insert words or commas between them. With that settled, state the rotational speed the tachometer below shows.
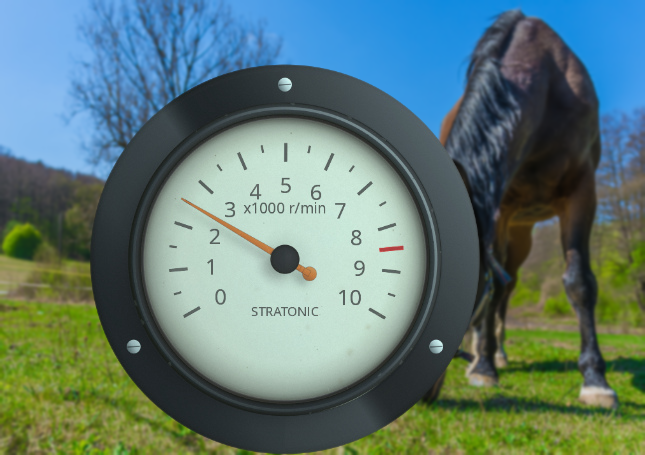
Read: 2500 (rpm)
